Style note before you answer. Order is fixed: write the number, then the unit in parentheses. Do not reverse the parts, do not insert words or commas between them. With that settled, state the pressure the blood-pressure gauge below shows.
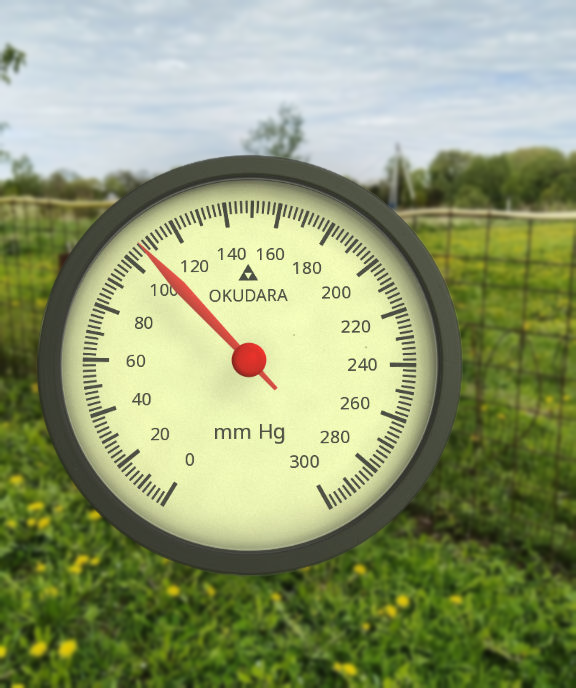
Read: 106 (mmHg)
